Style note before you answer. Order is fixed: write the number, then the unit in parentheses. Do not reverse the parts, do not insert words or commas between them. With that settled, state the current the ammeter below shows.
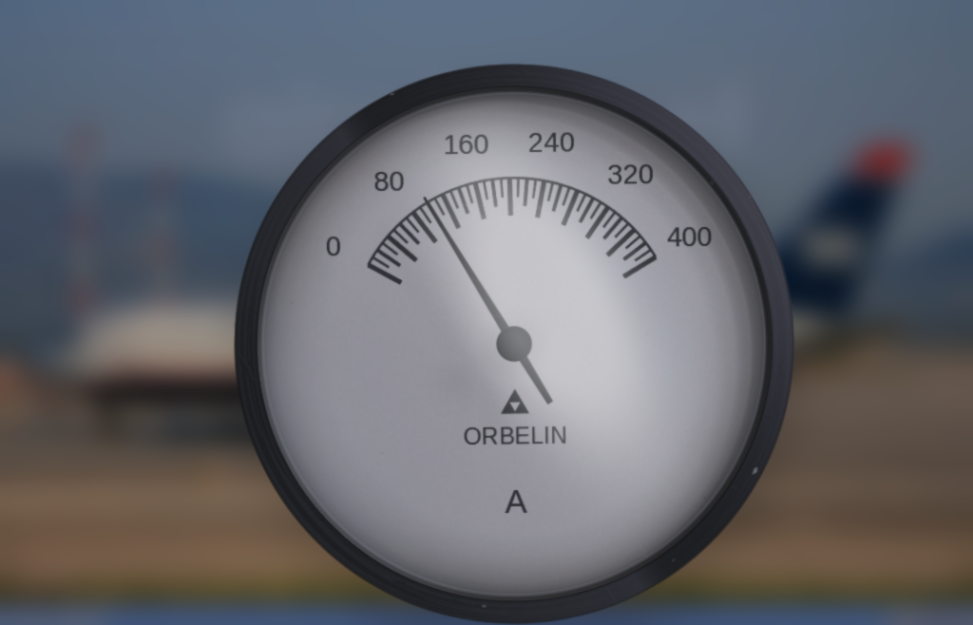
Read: 100 (A)
